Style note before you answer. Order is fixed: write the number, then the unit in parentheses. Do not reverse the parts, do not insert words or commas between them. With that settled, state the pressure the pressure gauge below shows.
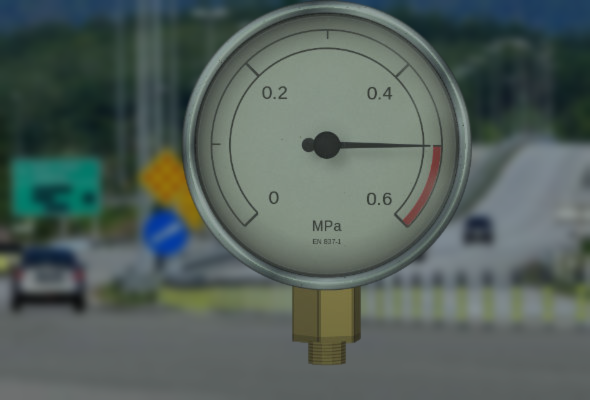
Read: 0.5 (MPa)
